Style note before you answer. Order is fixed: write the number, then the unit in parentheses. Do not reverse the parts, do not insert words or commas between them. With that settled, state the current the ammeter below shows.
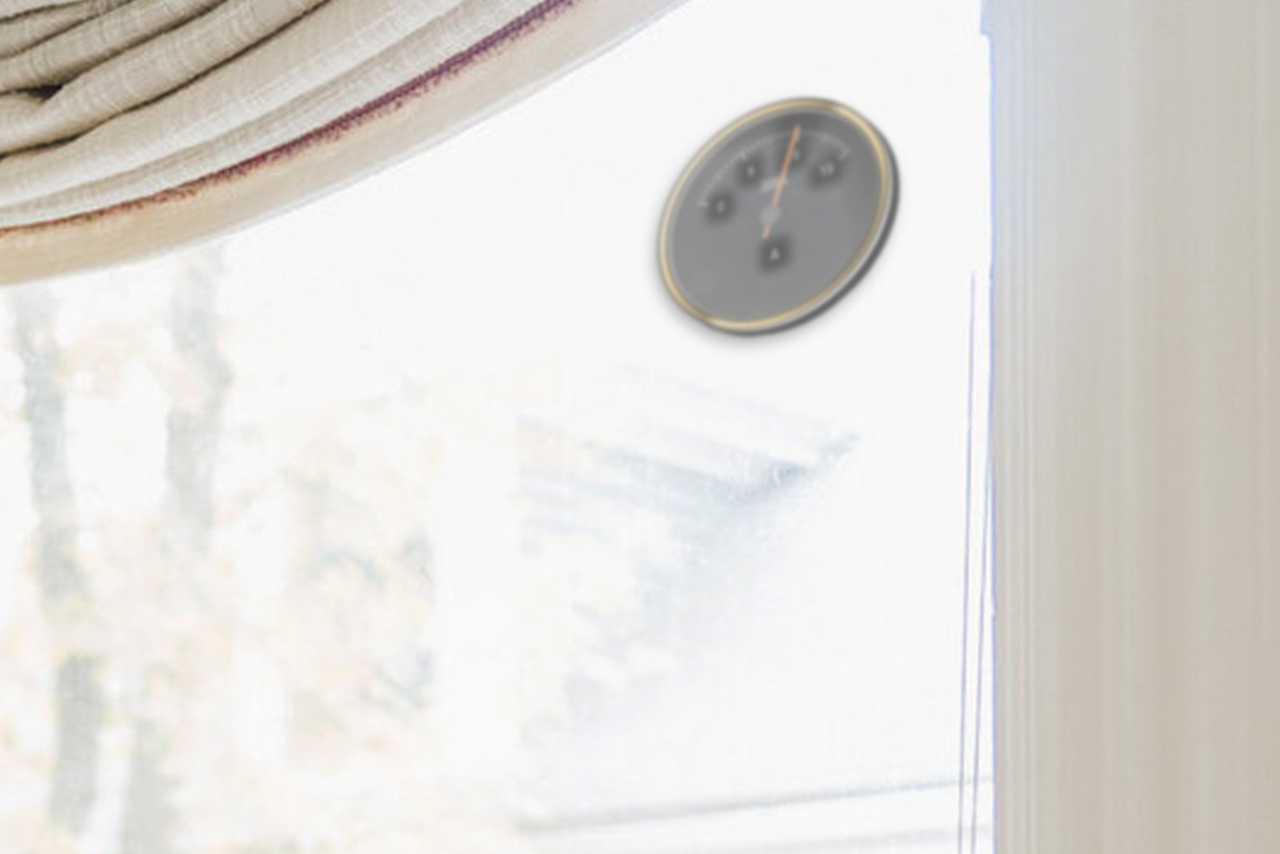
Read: 10 (A)
